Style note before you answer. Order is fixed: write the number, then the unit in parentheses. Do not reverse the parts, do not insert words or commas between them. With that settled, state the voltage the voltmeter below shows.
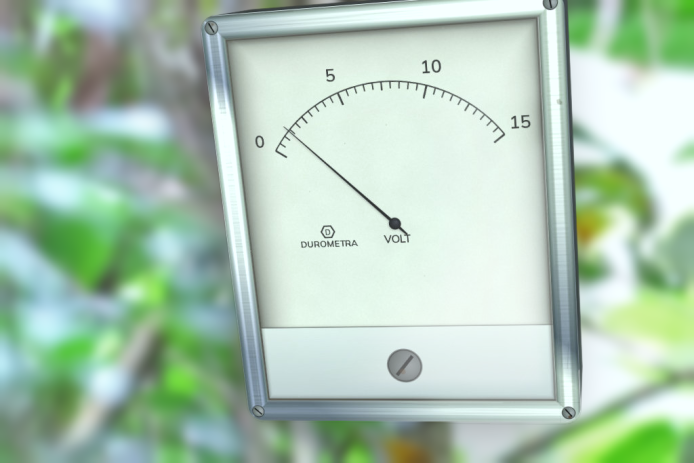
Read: 1.5 (V)
